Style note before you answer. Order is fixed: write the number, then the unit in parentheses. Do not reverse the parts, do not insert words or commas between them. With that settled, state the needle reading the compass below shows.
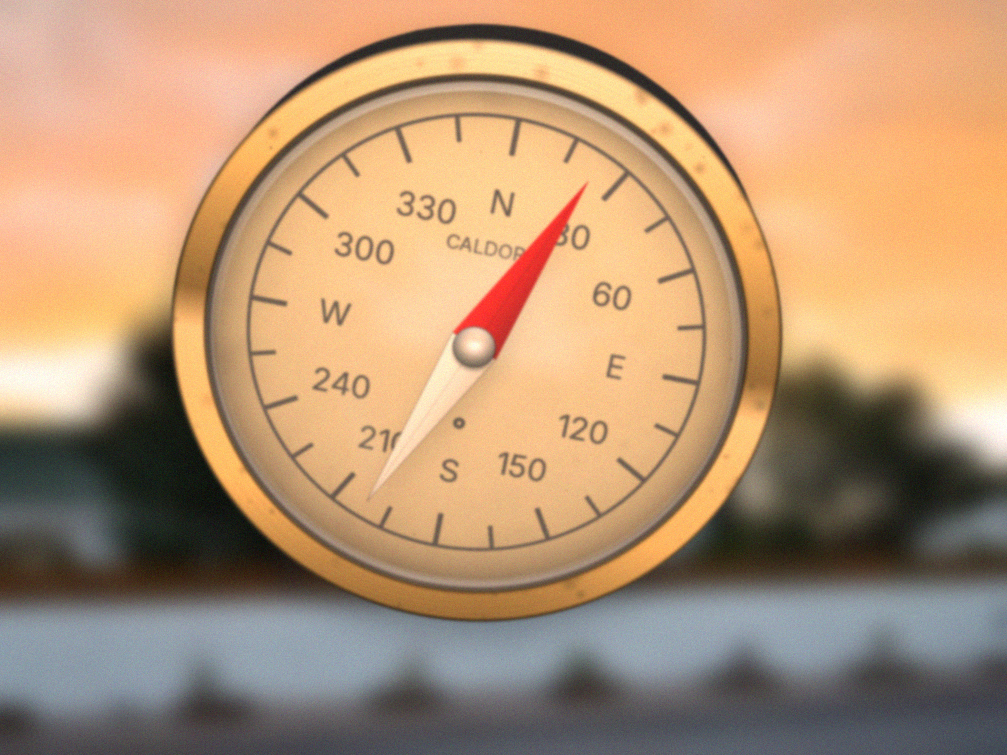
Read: 22.5 (°)
